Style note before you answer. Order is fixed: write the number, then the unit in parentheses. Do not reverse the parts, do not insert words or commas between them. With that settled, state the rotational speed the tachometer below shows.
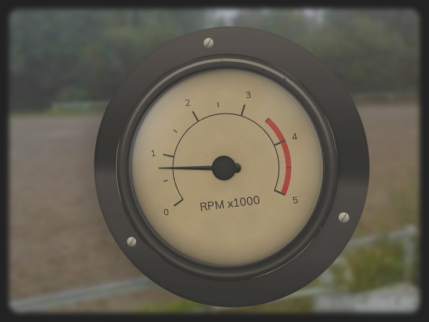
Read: 750 (rpm)
